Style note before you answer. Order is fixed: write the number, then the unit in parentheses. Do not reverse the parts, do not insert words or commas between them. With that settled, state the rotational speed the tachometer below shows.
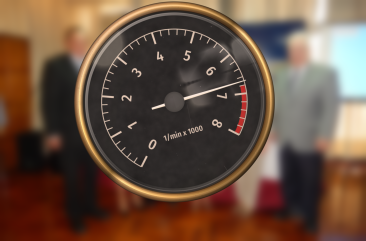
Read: 6700 (rpm)
